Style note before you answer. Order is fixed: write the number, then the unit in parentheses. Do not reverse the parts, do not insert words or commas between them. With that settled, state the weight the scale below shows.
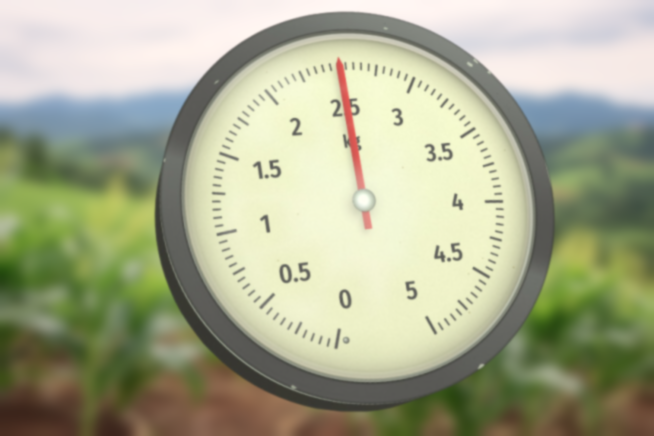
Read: 2.5 (kg)
